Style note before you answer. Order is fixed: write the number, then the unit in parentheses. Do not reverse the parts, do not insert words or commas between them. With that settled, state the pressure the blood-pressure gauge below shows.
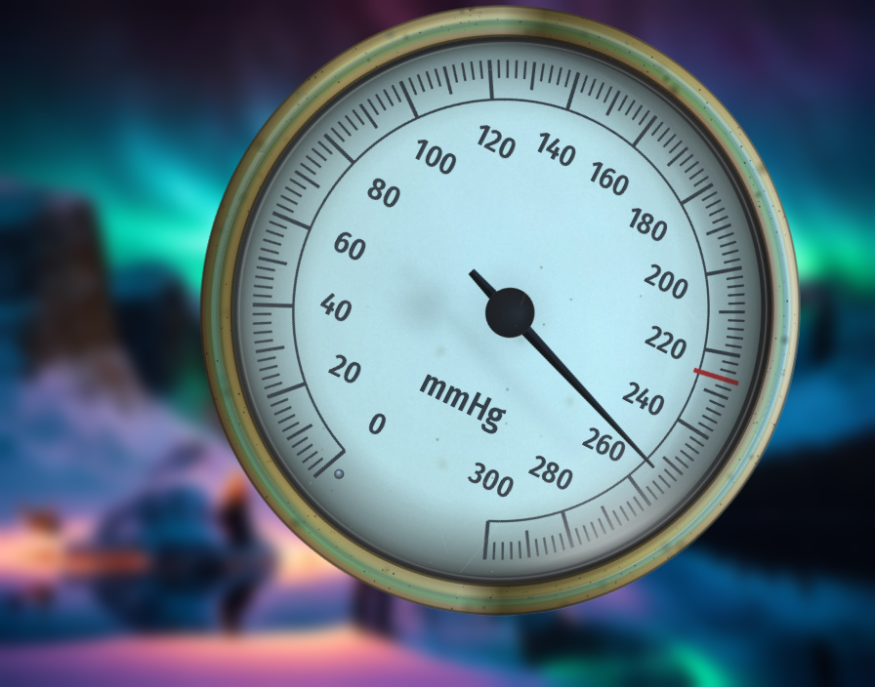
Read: 254 (mmHg)
